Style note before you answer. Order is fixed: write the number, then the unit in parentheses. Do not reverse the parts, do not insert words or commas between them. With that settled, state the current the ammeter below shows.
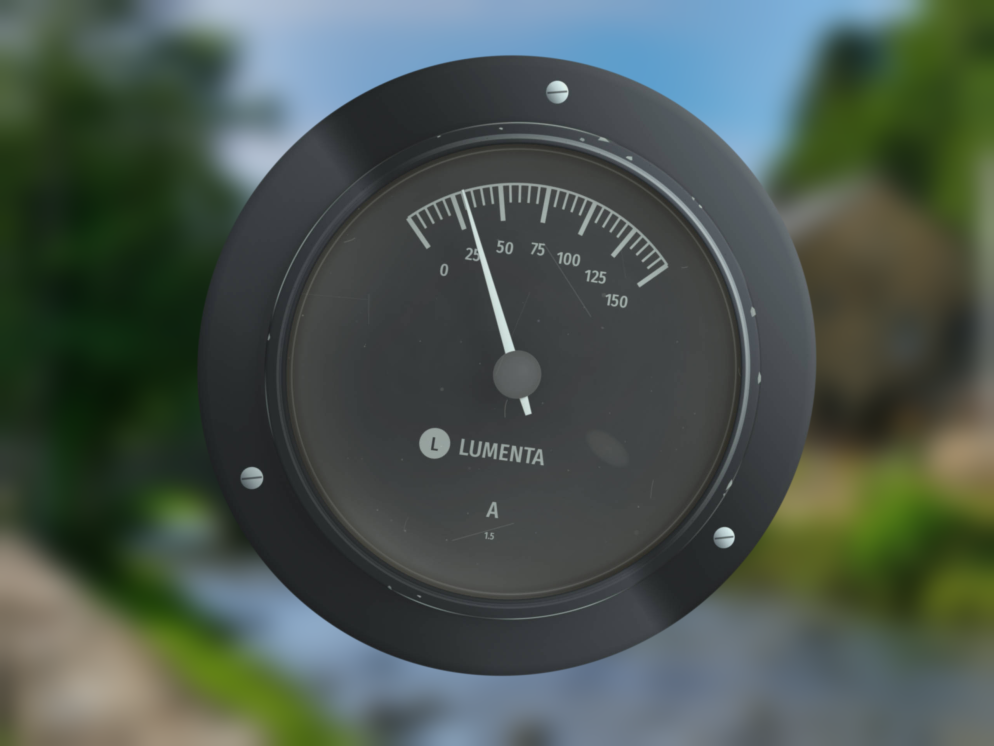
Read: 30 (A)
